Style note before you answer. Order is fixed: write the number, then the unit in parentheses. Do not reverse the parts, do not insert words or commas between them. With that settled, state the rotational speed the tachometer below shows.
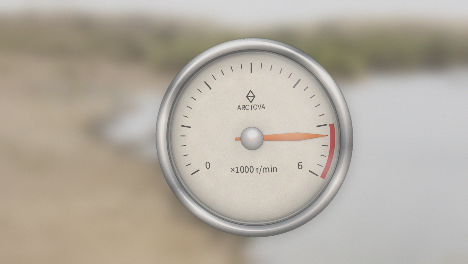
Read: 5200 (rpm)
